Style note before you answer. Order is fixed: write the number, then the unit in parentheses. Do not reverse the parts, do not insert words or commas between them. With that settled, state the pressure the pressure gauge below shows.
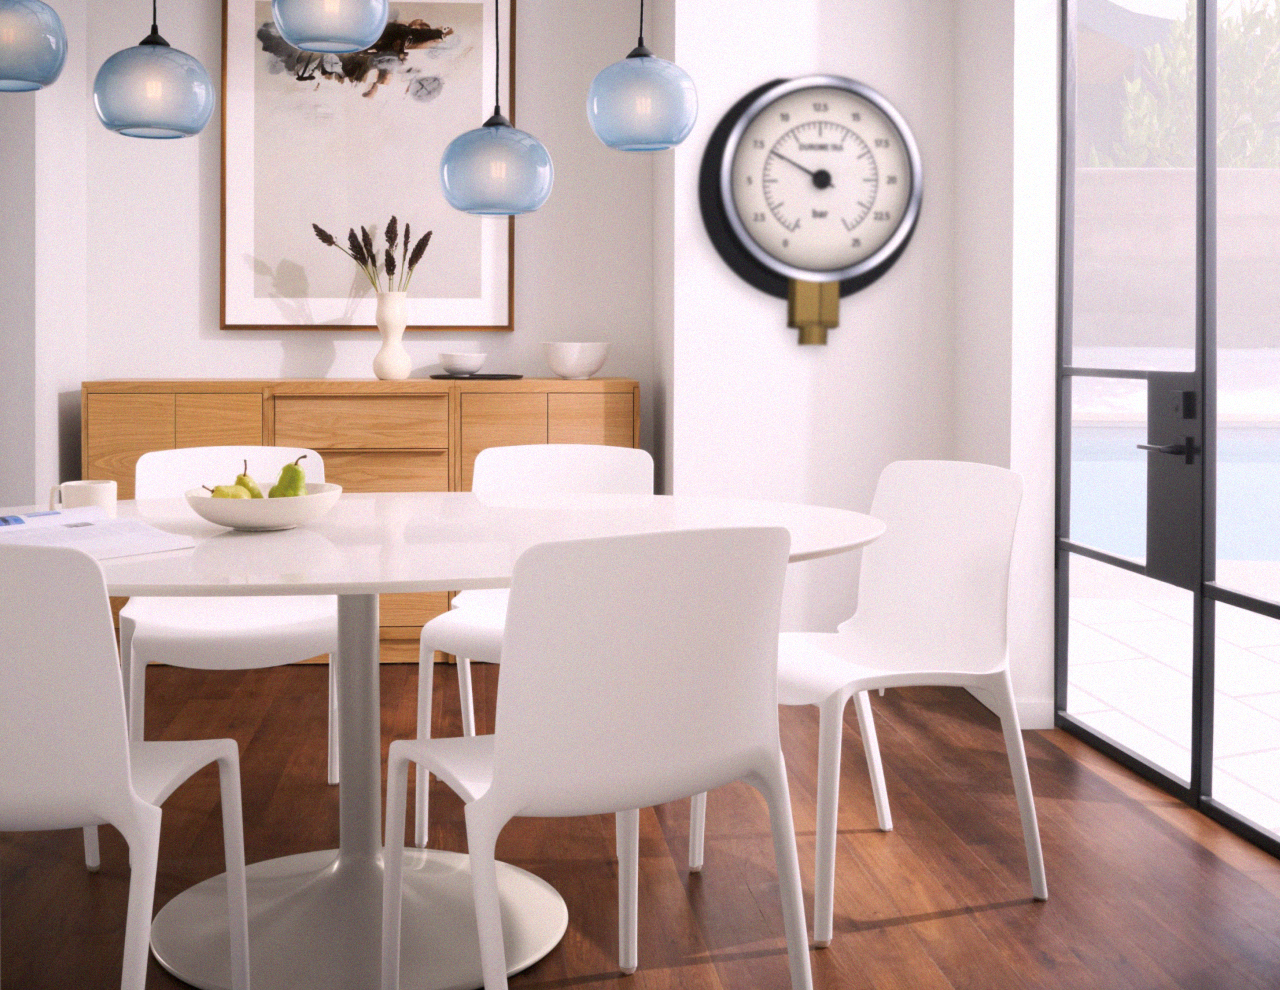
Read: 7.5 (bar)
